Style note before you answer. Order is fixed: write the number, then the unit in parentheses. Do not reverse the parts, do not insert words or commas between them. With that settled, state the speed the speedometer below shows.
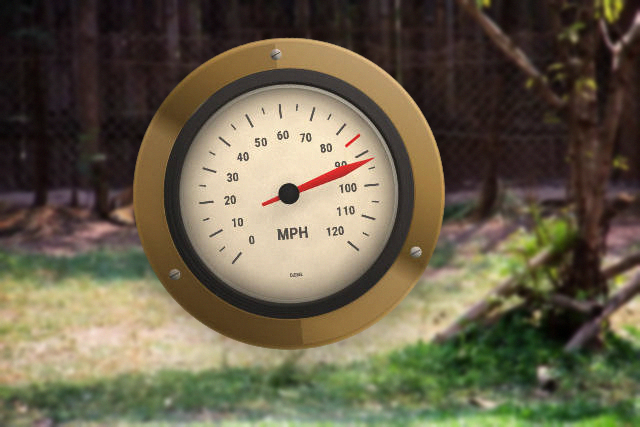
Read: 92.5 (mph)
